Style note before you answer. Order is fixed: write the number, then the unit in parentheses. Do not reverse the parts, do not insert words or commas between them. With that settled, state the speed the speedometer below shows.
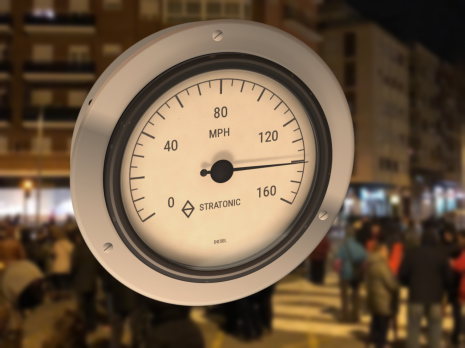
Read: 140 (mph)
